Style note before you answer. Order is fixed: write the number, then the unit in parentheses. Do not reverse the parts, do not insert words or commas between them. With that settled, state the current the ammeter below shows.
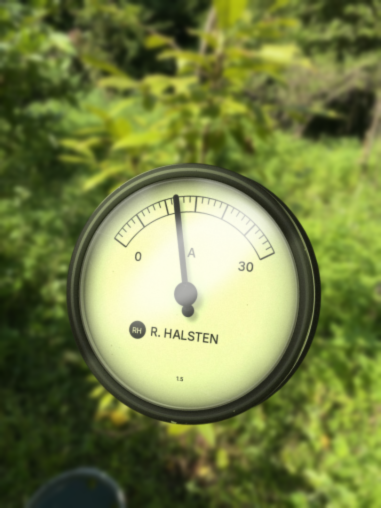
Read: 12 (A)
